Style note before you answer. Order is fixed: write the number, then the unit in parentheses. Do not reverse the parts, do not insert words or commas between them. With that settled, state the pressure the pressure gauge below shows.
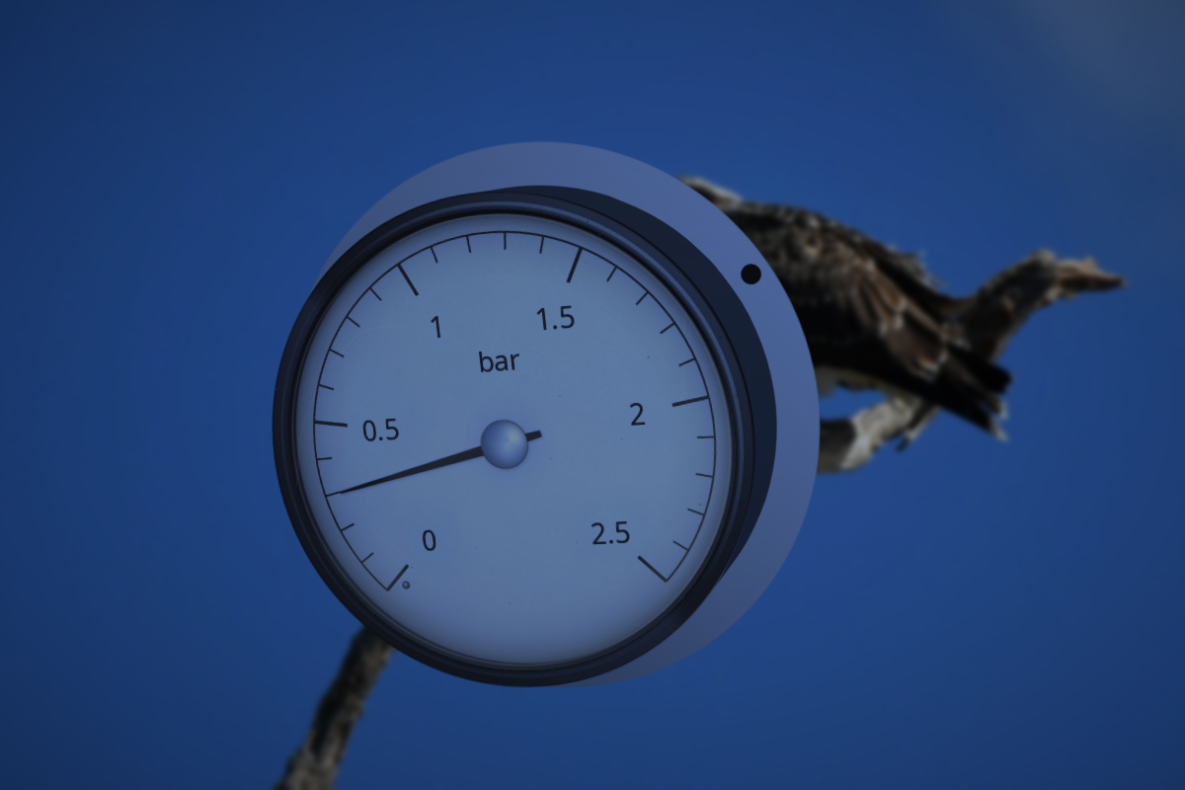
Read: 0.3 (bar)
